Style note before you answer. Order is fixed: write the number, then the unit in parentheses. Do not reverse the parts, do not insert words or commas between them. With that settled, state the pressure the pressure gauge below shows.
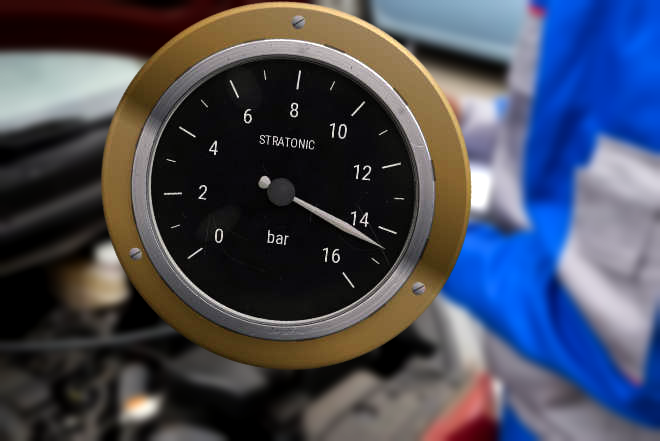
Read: 14.5 (bar)
